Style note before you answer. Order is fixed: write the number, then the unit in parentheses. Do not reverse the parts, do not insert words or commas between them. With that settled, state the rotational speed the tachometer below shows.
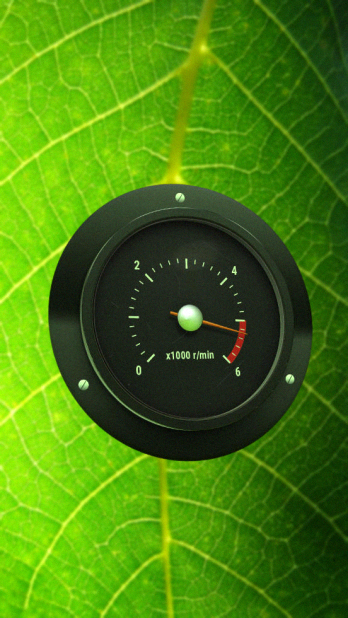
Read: 5300 (rpm)
